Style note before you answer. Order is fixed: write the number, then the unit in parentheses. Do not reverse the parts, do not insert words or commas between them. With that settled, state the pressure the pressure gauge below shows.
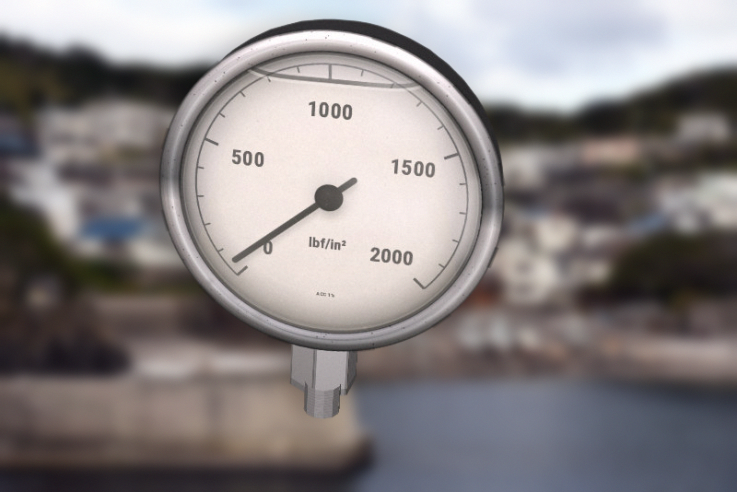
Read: 50 (psi)
